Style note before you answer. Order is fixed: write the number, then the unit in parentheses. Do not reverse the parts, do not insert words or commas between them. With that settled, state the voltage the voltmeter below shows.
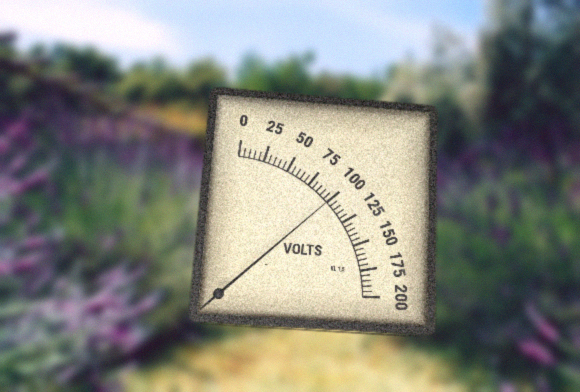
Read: 100 (V)
